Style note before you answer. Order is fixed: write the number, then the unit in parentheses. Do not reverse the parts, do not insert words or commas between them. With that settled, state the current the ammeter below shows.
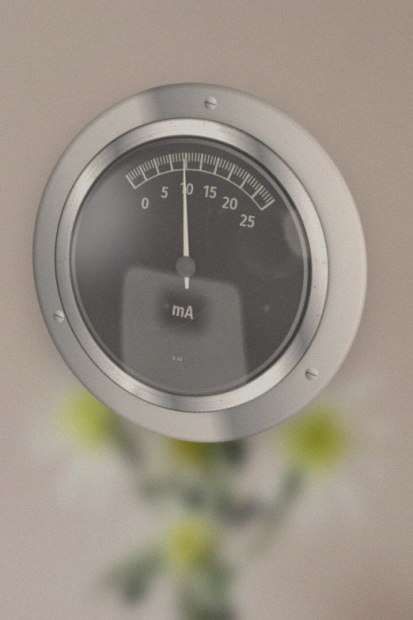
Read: 10 (mA)
